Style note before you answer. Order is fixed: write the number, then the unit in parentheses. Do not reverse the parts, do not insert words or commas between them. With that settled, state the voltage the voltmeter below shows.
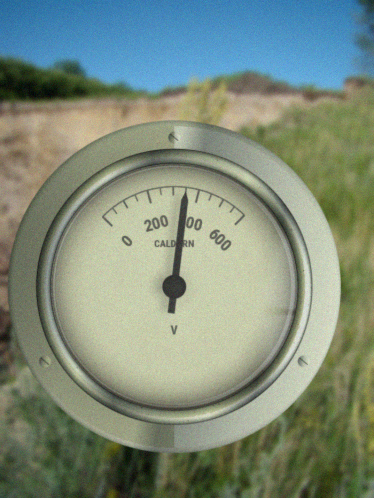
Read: 350 (V)
